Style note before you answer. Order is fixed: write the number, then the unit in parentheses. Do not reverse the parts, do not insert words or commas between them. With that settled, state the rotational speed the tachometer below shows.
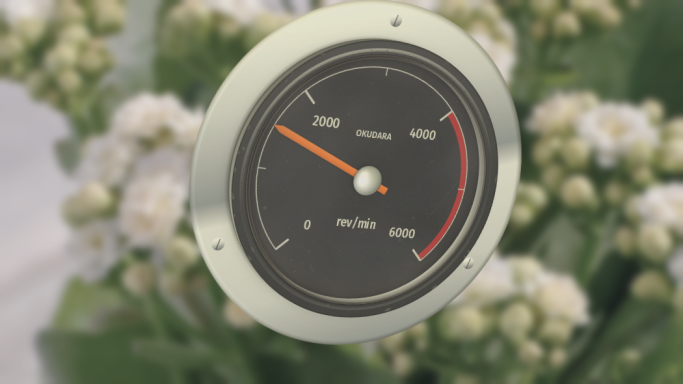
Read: 1500 (rpm)
